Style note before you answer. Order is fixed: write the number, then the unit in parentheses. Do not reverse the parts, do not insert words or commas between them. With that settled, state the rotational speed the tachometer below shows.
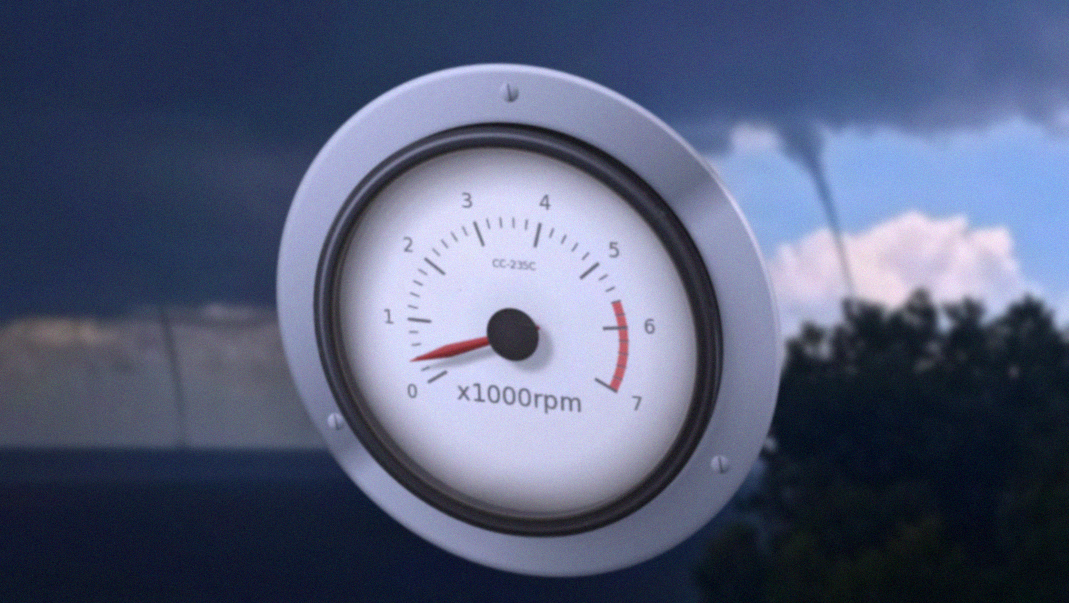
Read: 400 (rpm)
